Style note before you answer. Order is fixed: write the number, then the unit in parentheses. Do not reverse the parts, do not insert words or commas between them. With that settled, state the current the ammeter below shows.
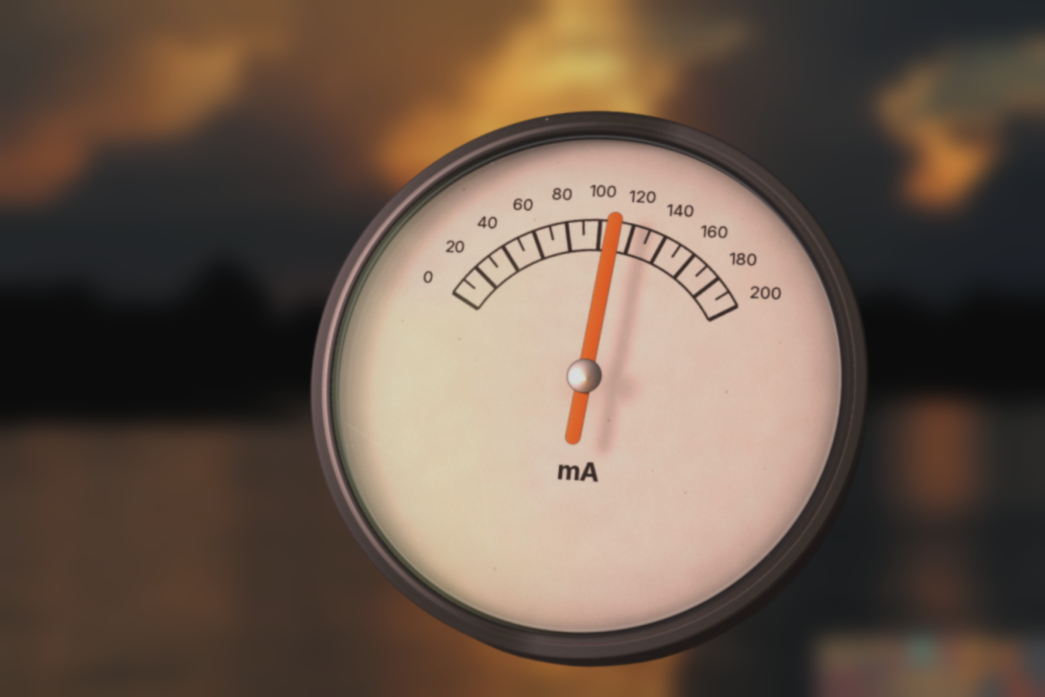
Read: 110 (mA)
